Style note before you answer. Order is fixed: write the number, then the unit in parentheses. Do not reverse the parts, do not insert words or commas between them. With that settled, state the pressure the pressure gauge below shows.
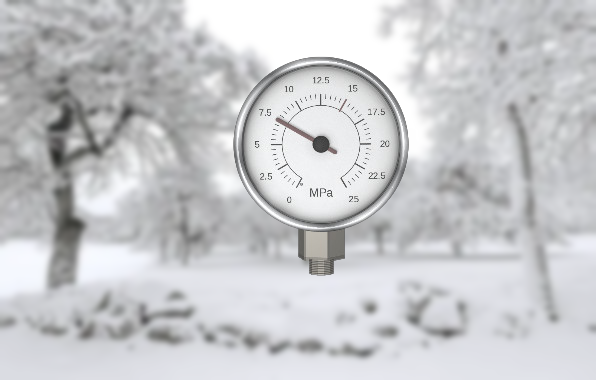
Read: 7.5 (MPa)
